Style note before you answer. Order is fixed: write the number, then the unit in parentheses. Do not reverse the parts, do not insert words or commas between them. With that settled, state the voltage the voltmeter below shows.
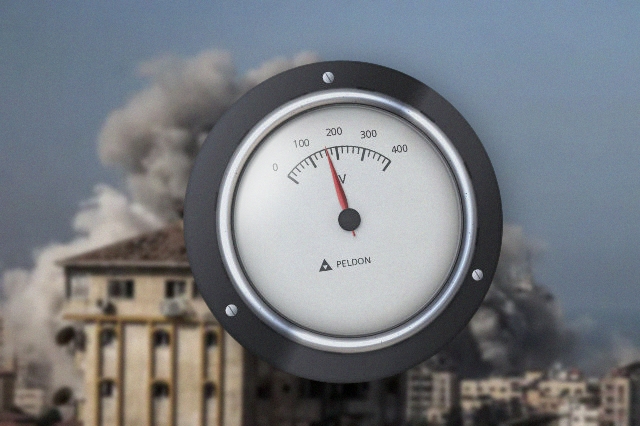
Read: 160 (V)
